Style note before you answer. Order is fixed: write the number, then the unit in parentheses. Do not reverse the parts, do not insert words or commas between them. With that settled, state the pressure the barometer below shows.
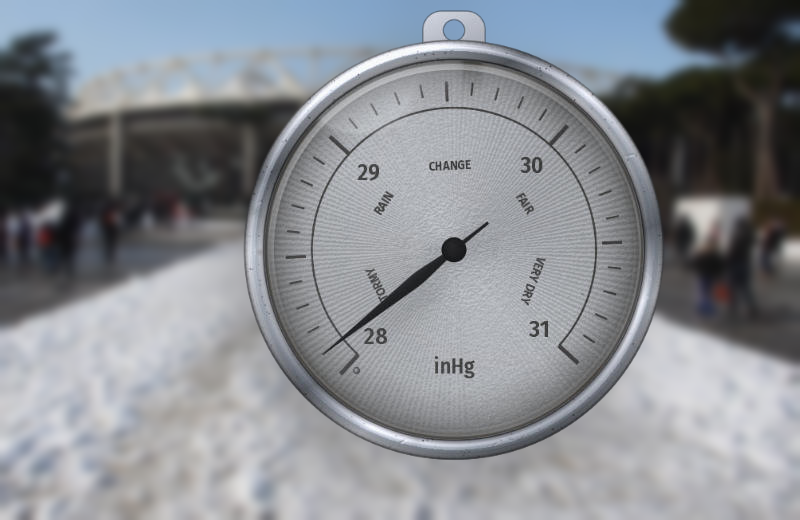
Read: 28.1 (inHg)
